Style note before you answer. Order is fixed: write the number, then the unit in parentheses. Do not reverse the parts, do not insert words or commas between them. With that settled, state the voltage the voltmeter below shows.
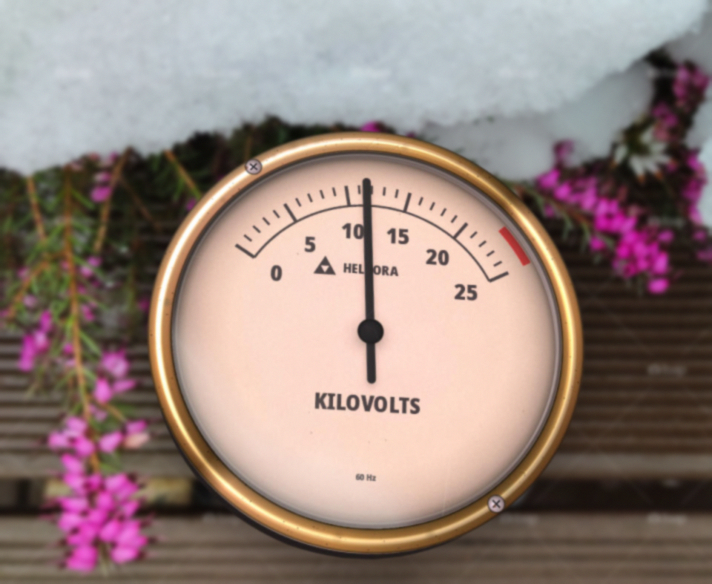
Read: 11.5 (kV)
